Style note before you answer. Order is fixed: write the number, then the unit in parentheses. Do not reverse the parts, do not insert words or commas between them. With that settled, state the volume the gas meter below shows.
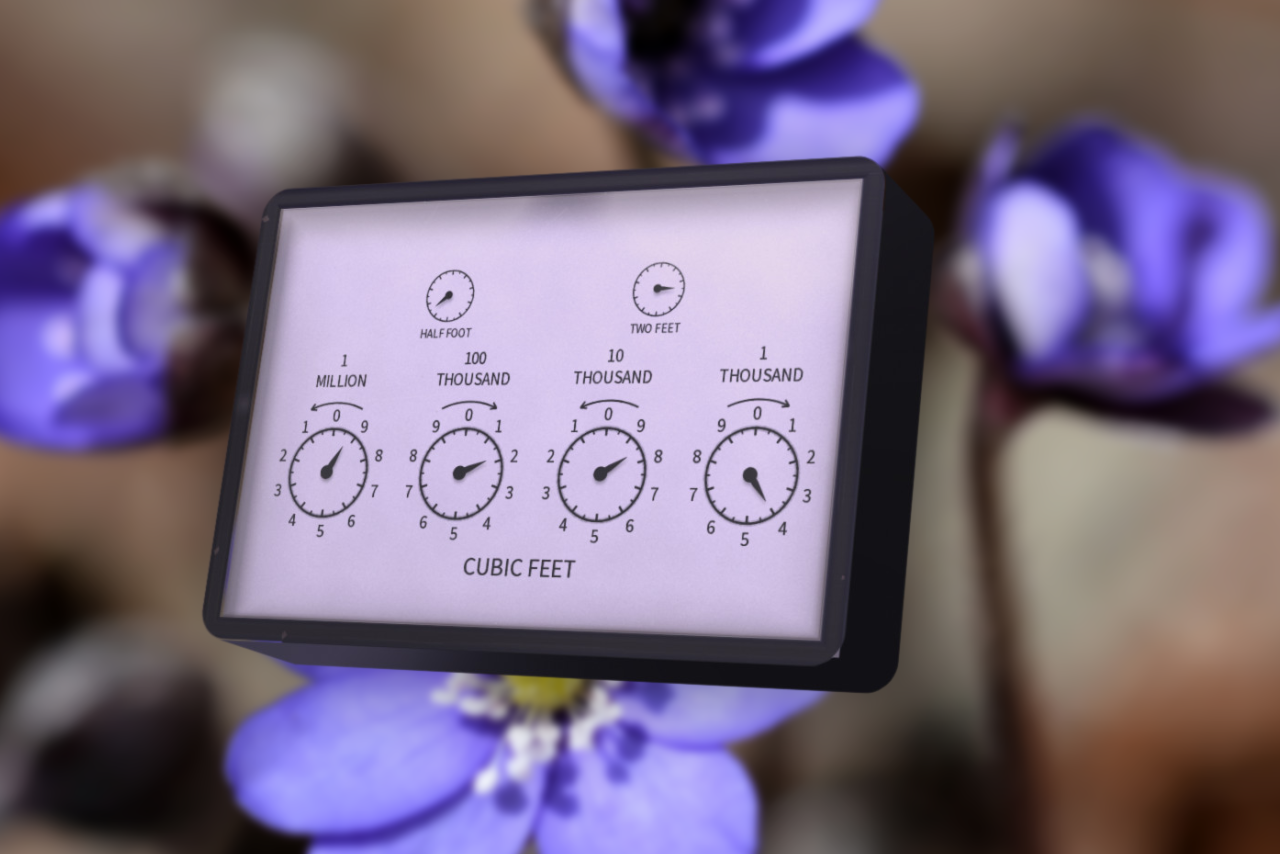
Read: 918400 (ft³)
